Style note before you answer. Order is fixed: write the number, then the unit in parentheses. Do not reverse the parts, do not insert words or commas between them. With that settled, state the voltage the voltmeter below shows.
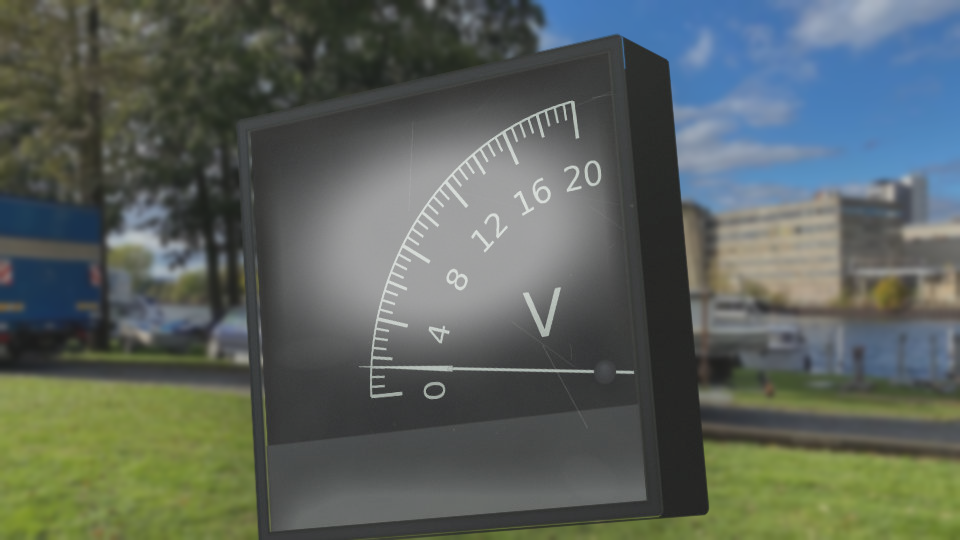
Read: 1.5 (V)
